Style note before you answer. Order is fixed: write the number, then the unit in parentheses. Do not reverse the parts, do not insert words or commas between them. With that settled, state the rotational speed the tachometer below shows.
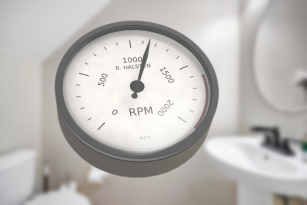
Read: 1150 (rpm)
